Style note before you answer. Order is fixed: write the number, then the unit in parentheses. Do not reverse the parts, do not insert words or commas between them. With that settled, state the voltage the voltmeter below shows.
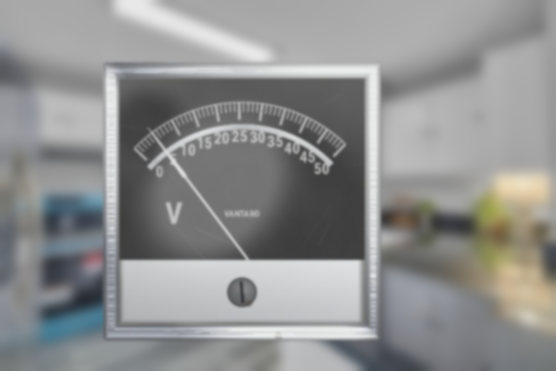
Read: 5 (V)
